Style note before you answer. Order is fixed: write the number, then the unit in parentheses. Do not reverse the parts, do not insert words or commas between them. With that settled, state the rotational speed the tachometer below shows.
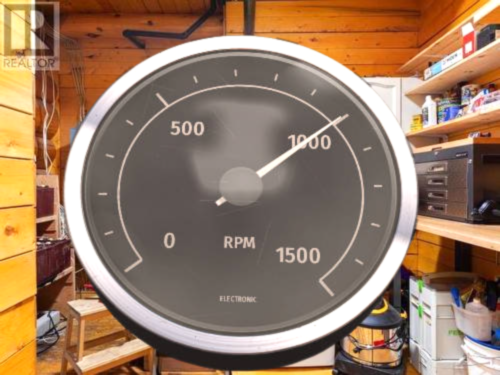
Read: 1000 (rpm)
